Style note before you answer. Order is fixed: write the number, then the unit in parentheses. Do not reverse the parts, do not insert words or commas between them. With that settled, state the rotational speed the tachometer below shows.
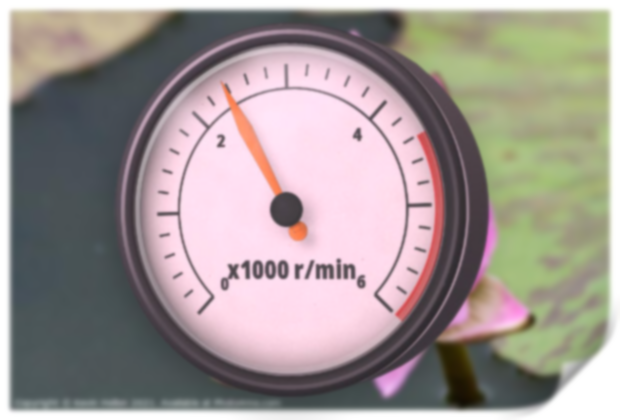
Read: 2400 (rpm)
